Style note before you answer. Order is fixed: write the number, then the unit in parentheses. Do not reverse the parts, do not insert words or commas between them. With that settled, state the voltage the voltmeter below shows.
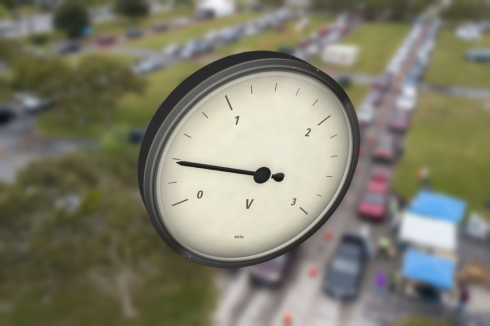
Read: 0.4 (V)
